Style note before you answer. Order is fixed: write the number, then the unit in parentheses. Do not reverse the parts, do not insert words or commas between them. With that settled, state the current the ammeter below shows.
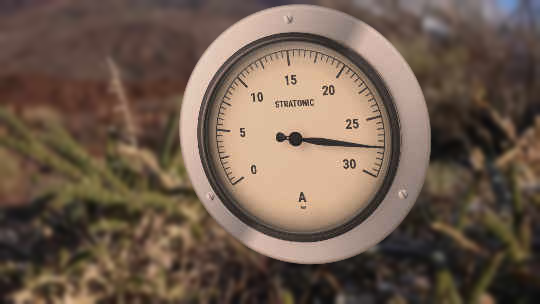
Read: 27.5 (A)
